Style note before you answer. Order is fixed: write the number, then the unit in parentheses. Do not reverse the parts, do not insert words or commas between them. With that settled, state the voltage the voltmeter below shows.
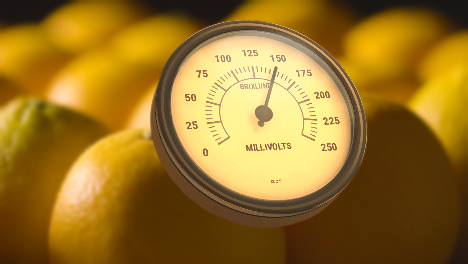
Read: 150 (mV)
